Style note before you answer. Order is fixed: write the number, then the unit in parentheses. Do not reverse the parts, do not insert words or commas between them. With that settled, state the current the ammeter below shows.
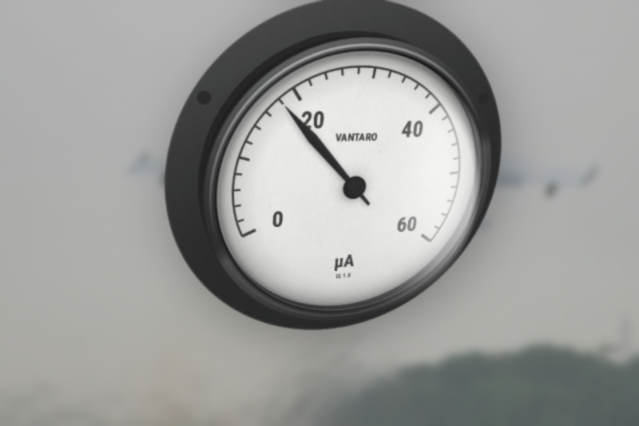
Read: 18 (µA)
